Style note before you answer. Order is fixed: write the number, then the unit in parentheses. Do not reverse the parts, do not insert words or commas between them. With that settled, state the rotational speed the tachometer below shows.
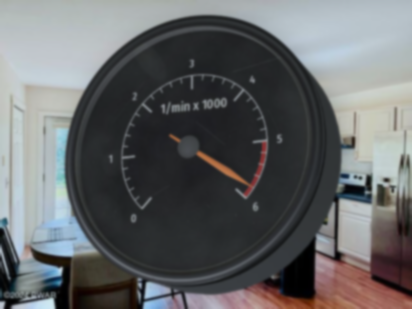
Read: 5800 (rpm)
